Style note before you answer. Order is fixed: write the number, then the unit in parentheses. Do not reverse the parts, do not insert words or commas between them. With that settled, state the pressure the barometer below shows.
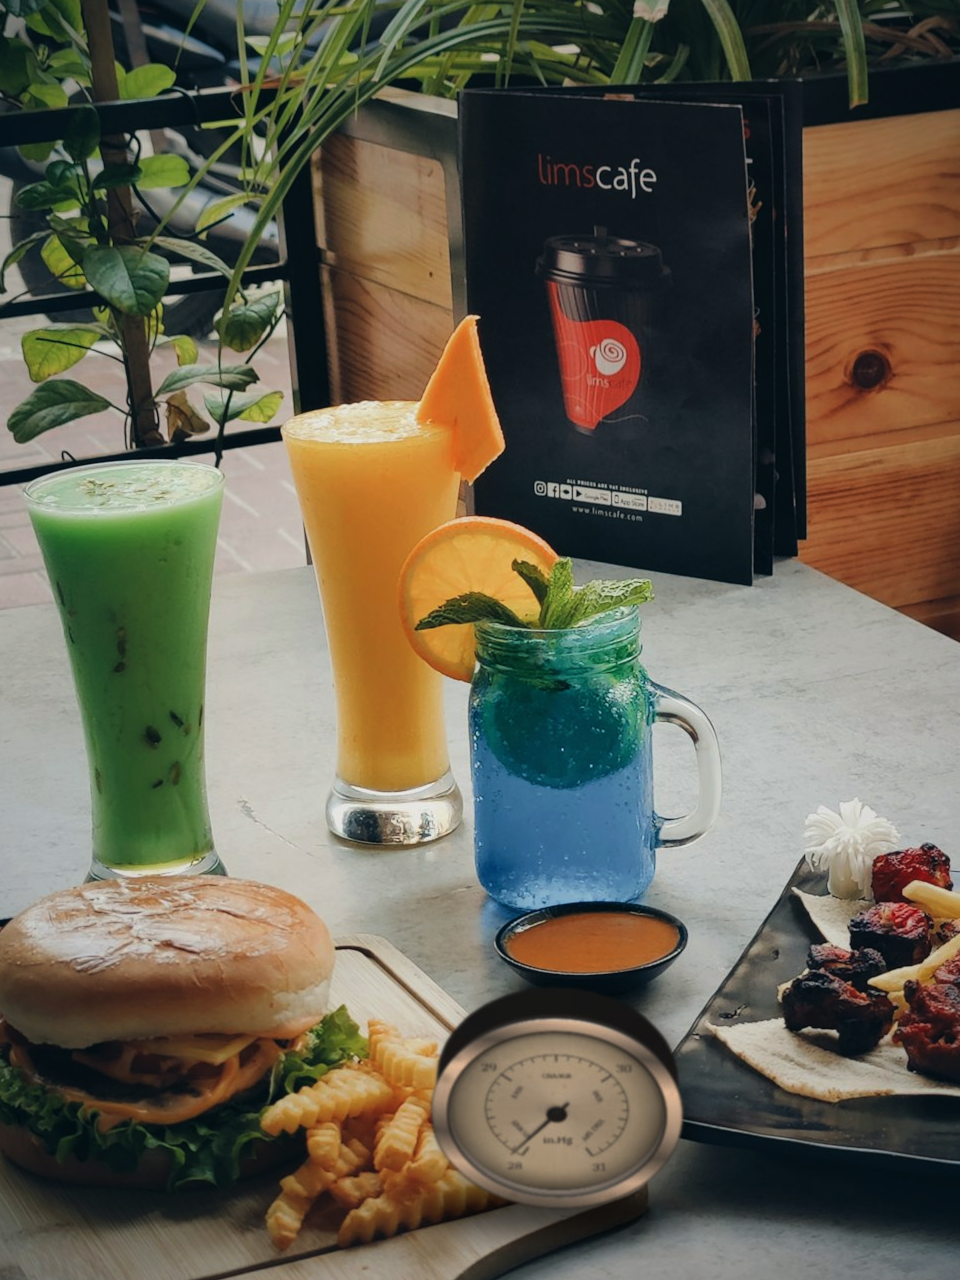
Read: 28.1 (inHg)
